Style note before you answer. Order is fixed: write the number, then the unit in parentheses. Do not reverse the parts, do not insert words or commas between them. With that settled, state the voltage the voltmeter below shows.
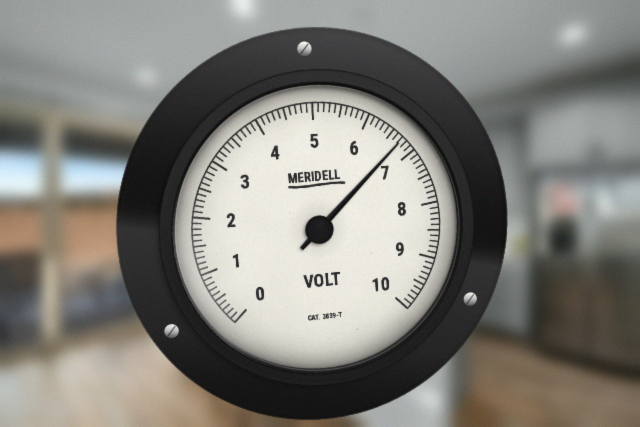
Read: 6.7 (V)
